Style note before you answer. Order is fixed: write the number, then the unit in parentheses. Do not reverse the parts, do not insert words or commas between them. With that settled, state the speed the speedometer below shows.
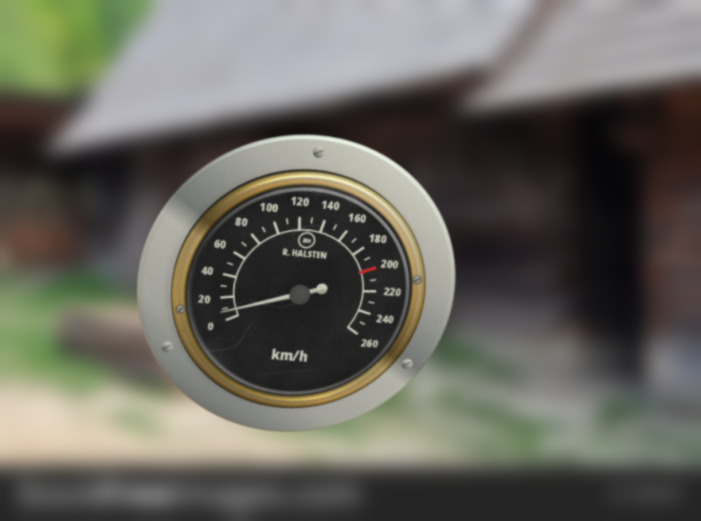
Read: 10 (km/h)
